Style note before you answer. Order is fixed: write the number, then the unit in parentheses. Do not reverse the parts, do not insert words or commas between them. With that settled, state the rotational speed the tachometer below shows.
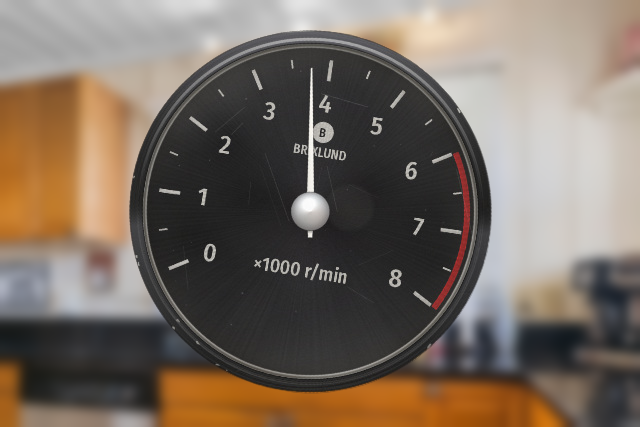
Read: 3750 (rpm)
